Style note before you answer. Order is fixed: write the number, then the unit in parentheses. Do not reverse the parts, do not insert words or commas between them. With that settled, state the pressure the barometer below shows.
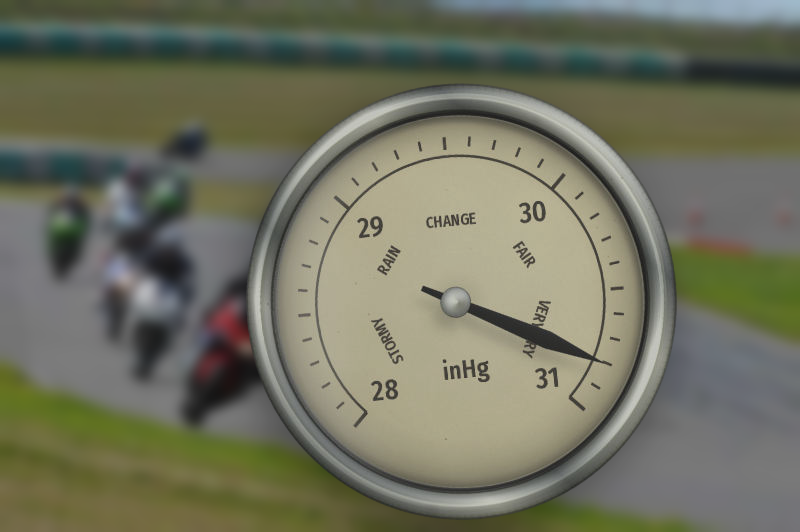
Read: 30.8 (inHg)
